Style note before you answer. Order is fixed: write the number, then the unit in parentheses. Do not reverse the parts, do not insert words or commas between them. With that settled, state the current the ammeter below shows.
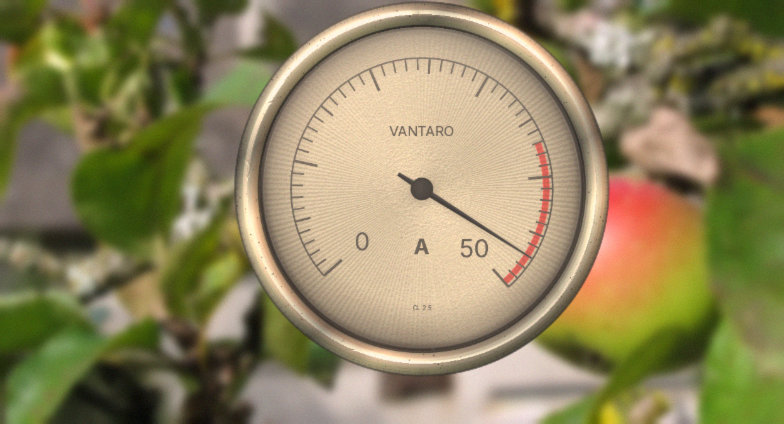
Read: 47 (A)
